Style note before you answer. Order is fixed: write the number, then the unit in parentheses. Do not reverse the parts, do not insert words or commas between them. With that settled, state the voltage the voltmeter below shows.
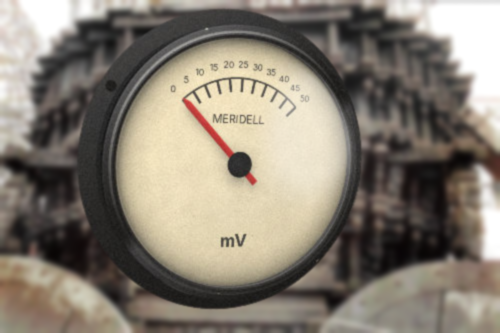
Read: 0 (mV)
